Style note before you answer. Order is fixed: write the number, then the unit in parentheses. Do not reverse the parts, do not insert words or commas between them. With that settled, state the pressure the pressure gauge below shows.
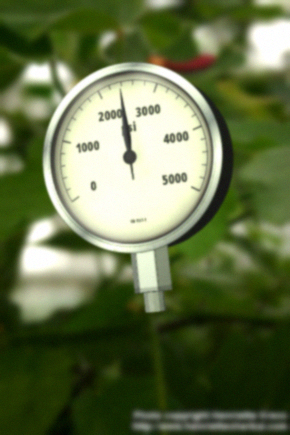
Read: 2400 (psi)
